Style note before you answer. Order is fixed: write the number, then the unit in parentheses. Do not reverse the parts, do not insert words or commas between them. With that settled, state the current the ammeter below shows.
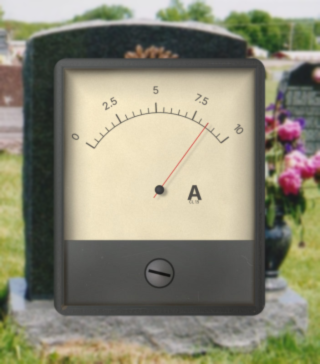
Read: 8.5 (A)
